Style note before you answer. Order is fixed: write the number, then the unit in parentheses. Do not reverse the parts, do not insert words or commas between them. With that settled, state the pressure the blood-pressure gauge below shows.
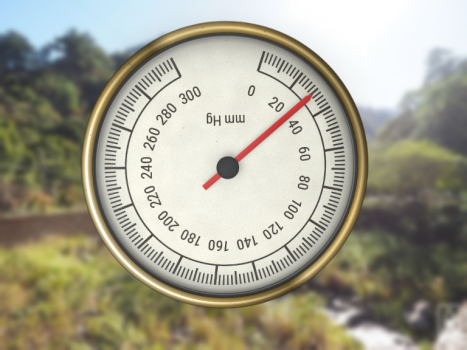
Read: 30 (mmHg)
